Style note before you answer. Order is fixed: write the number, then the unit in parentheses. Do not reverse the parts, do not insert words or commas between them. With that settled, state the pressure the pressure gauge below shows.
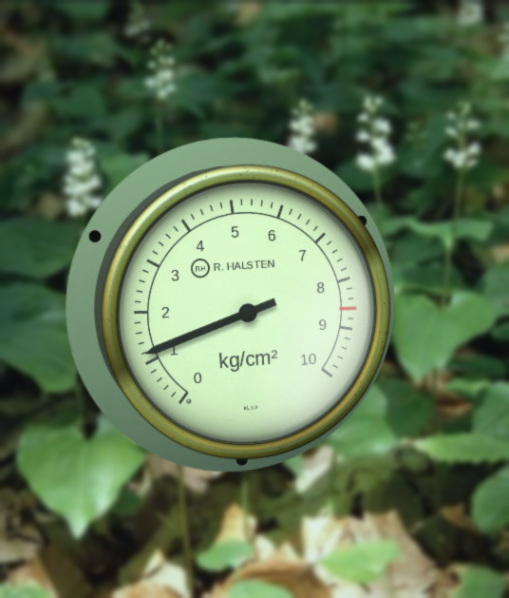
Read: 1.2 (kg/cm²)
